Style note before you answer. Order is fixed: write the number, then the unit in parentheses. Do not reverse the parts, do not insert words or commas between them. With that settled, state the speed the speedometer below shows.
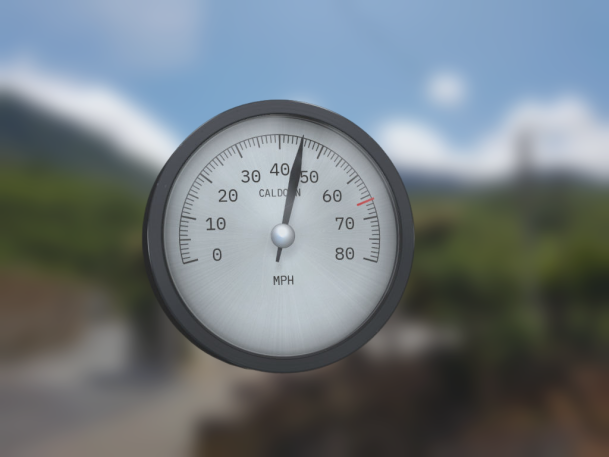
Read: 45 (mph)
